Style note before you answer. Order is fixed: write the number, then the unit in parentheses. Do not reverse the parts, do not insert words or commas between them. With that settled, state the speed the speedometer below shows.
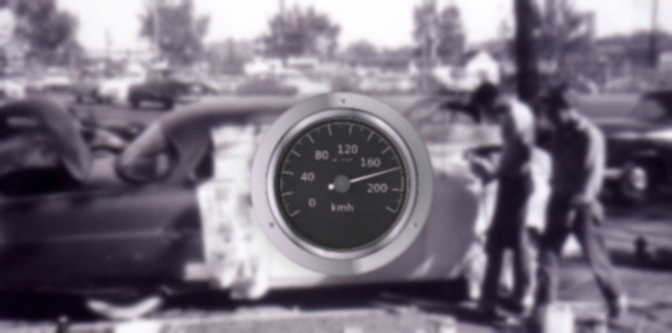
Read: 180 (km/h)
